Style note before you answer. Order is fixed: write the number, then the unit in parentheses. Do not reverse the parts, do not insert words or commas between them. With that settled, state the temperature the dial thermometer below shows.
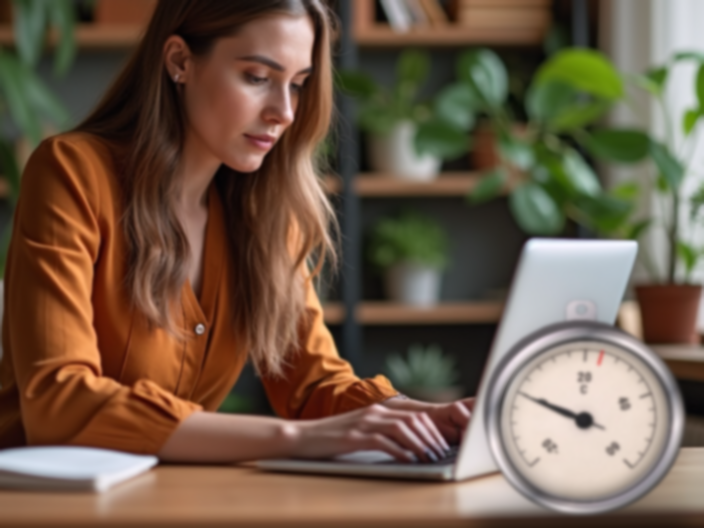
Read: 0 (°C)
